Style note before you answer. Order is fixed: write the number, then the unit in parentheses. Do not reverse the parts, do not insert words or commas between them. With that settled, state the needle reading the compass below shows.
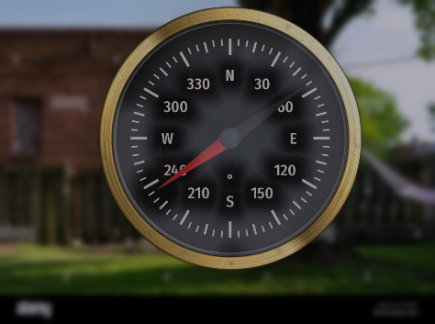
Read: 235 (°)
